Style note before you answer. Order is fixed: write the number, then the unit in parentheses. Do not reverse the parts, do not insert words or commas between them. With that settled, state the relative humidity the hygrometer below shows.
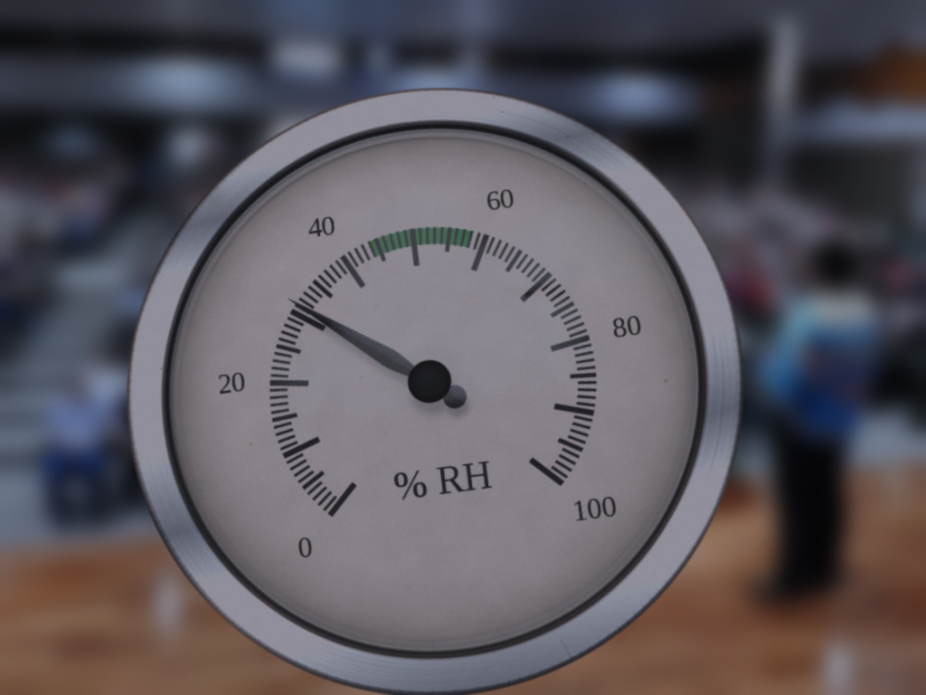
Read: 31 (%)
